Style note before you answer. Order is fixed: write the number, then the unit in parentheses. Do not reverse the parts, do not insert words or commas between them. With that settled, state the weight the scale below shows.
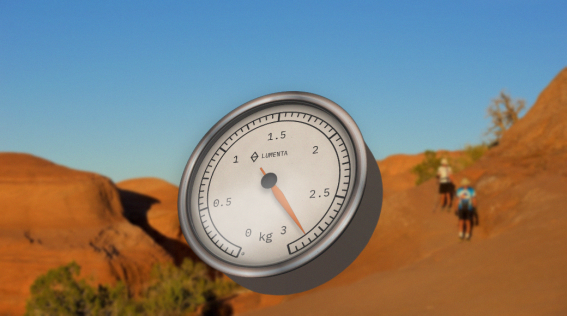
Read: 2.85 (kg)
